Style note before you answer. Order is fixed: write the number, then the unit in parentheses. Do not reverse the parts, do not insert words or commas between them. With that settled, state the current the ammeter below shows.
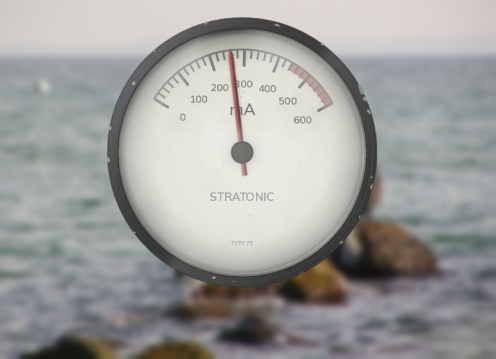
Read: 260 (mA)
